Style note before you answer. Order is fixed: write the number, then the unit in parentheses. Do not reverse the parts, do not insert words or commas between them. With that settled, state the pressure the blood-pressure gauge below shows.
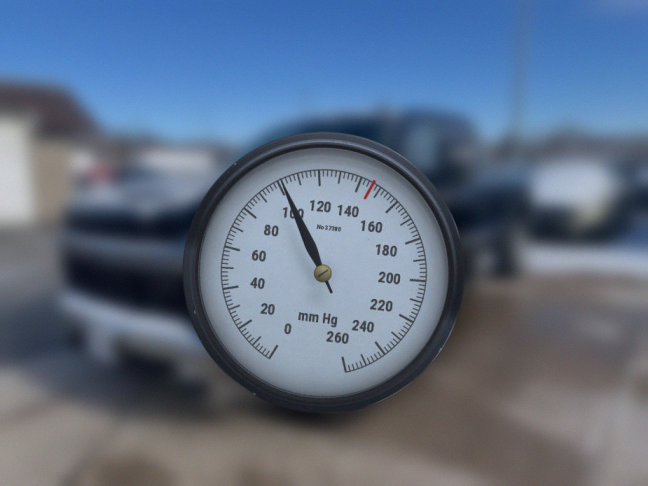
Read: 102 (mmHg)
